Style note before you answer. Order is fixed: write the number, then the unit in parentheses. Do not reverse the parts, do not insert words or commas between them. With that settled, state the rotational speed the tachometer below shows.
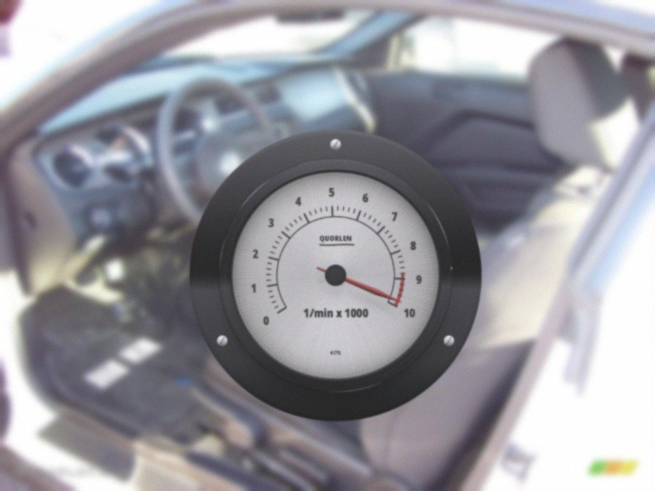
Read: 9800 (rpm)
